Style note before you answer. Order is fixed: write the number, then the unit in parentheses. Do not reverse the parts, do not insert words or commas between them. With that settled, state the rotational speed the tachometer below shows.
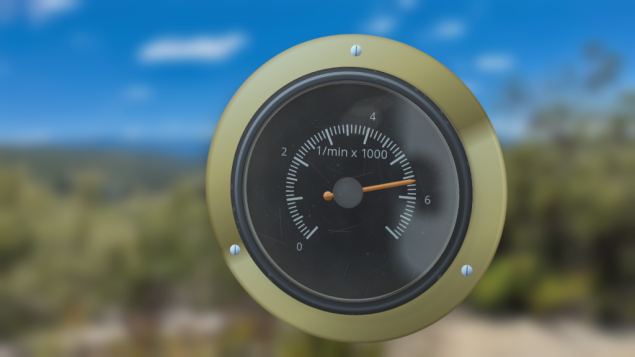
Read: 5600 (rpm)
